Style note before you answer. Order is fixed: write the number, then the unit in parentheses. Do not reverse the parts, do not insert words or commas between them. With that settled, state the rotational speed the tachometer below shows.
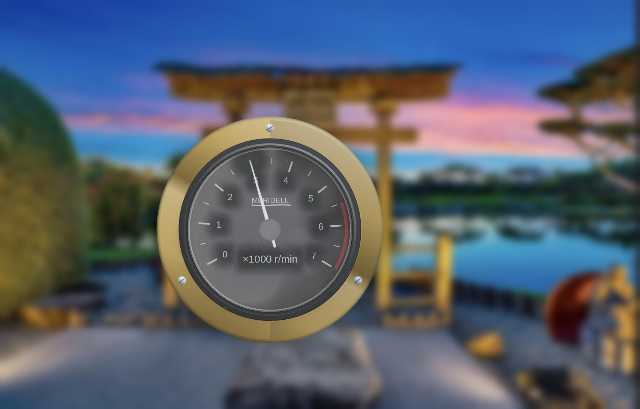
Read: 3000 (rpm)
